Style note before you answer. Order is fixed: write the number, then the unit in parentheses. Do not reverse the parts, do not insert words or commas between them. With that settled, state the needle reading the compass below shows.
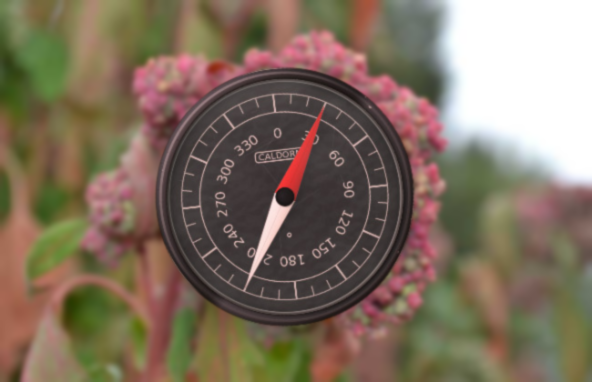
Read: 30 (°)
